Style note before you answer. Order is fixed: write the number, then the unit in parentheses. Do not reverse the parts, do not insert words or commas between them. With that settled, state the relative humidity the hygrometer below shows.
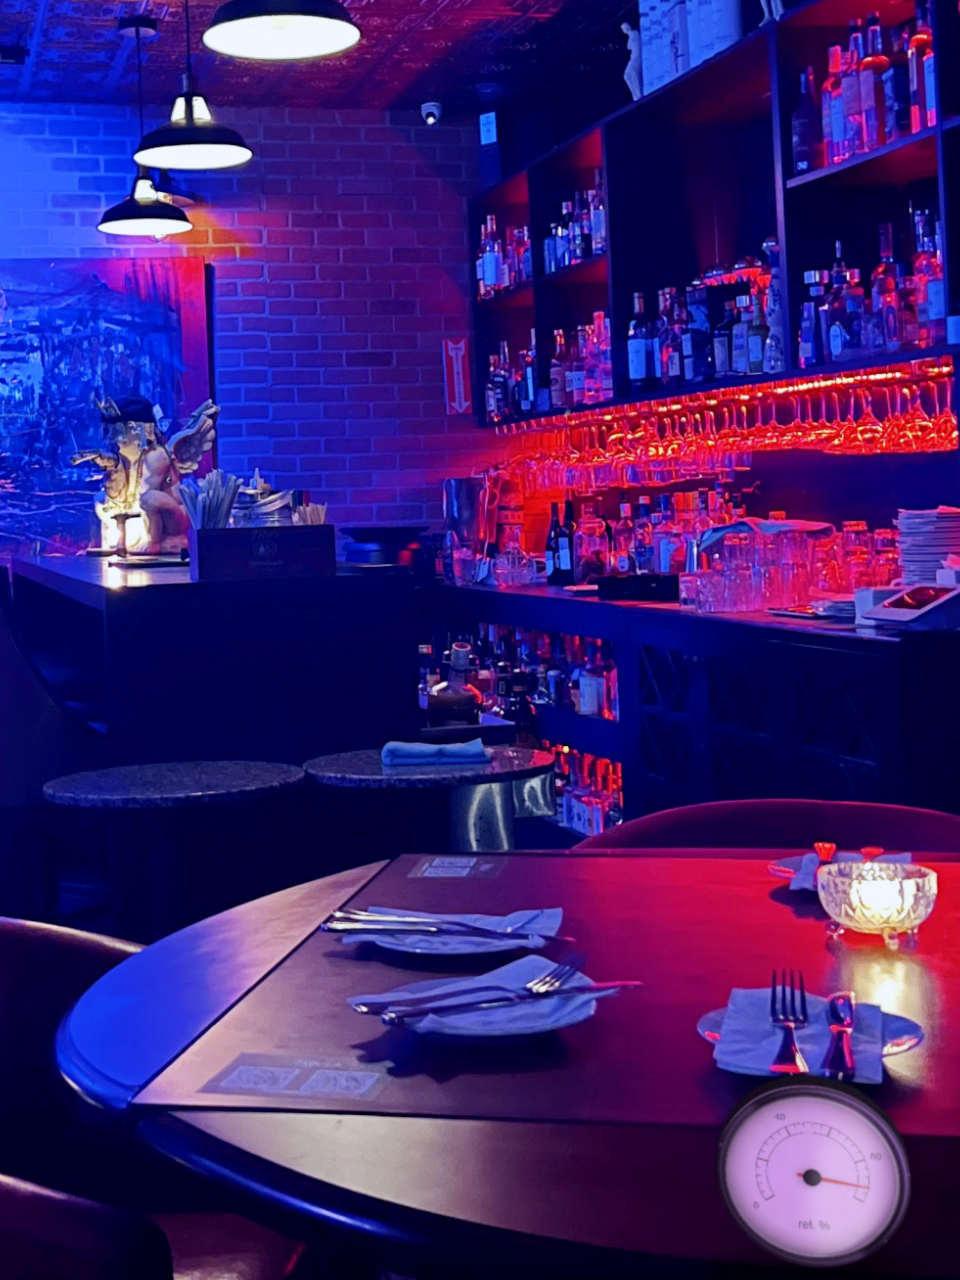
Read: 92 (%)
